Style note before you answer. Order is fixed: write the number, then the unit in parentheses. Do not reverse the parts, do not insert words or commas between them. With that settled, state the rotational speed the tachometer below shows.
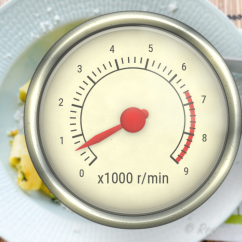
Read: 600 (rpm)
